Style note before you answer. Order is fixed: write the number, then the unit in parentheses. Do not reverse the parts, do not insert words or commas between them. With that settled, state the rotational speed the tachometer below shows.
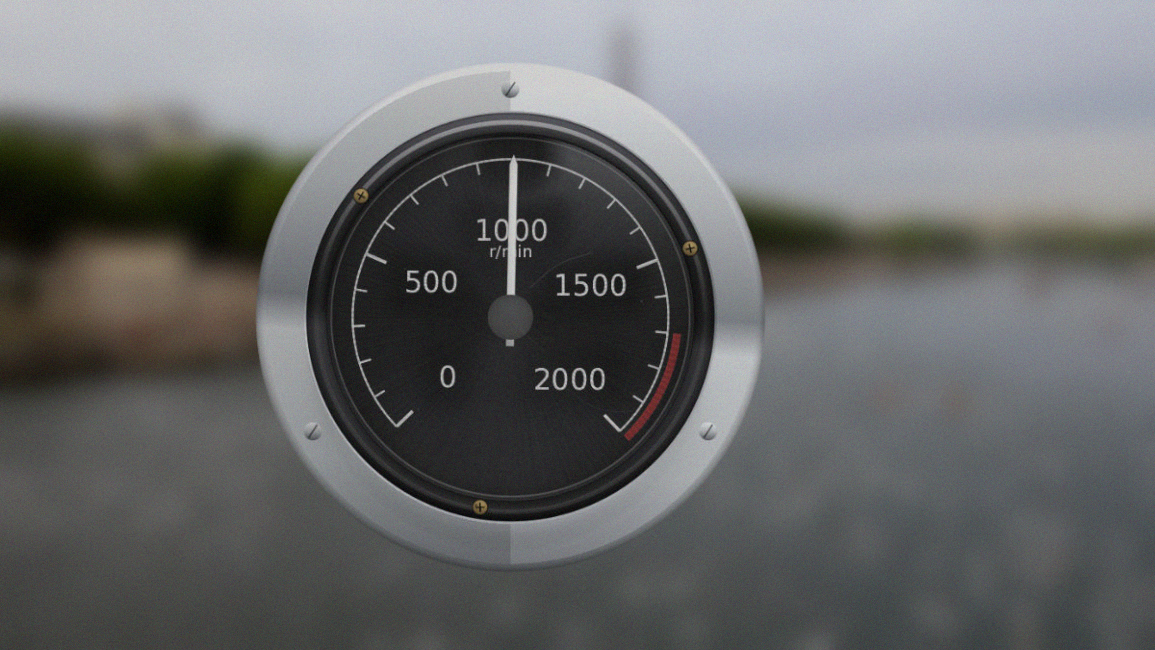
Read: 1000 (rpm)
